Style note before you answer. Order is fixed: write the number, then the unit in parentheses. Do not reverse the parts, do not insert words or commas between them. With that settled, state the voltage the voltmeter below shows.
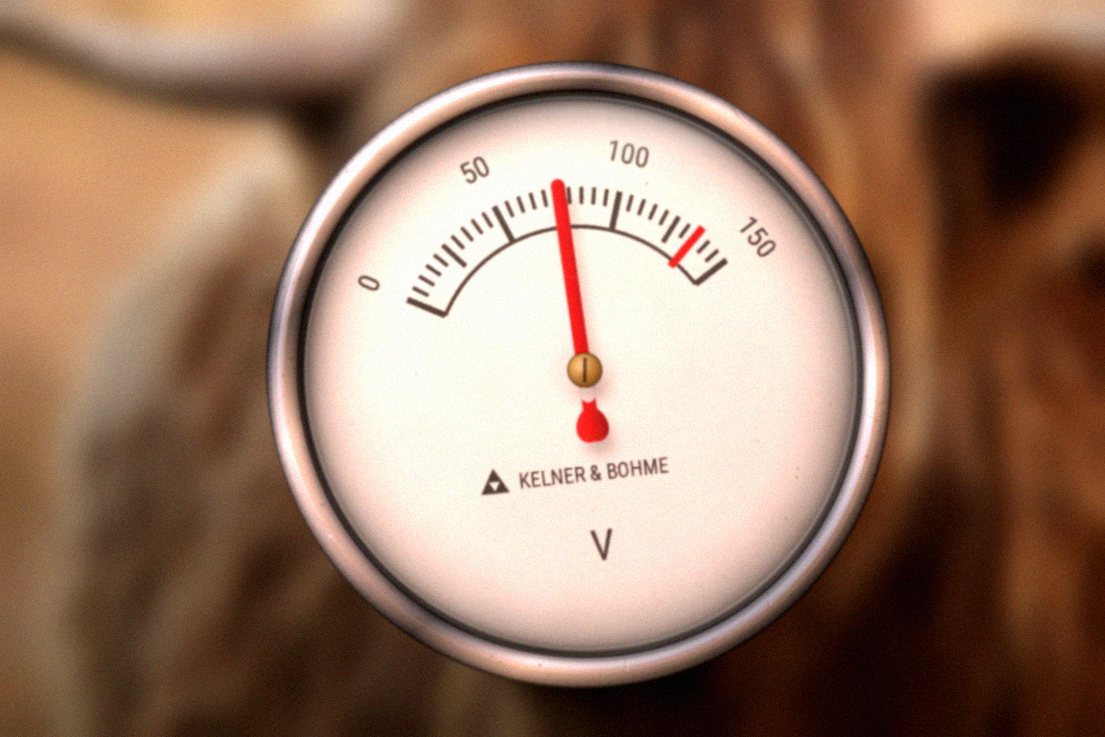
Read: 75 (V)
